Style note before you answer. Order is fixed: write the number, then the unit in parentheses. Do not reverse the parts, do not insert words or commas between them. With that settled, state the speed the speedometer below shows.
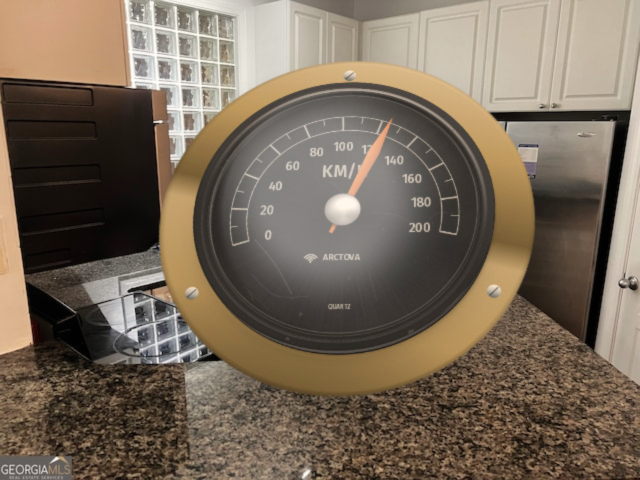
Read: 125 (km/h)
